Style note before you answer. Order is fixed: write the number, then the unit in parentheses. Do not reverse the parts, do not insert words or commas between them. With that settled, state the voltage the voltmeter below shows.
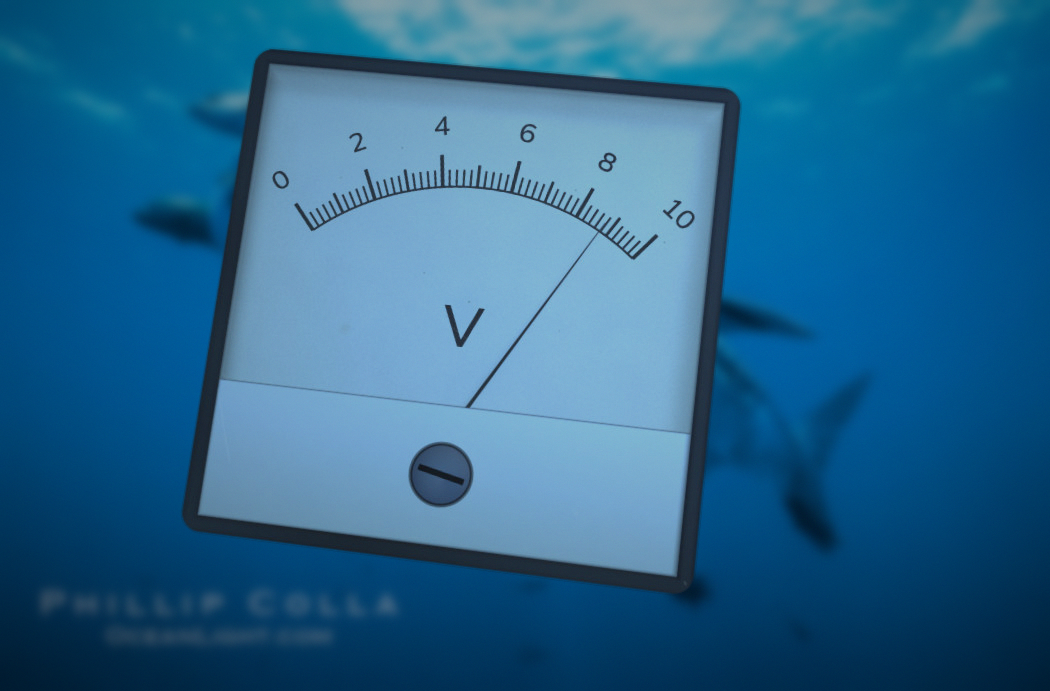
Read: 8.8 (V)
